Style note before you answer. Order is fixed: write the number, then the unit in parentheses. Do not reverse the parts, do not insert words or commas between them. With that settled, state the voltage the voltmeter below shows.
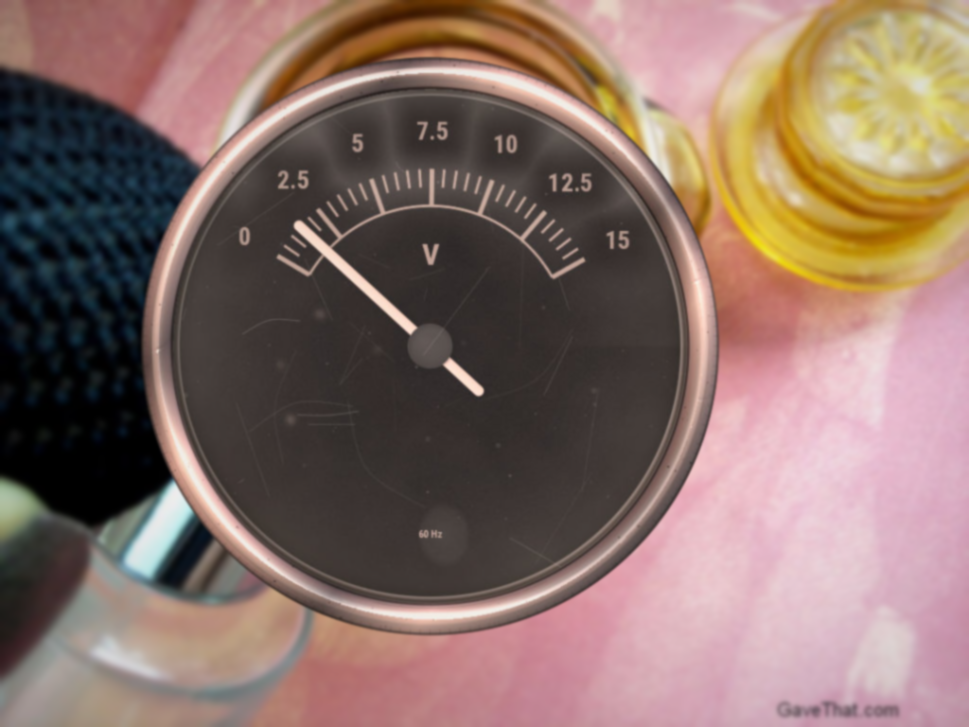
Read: 1.5 (V)
